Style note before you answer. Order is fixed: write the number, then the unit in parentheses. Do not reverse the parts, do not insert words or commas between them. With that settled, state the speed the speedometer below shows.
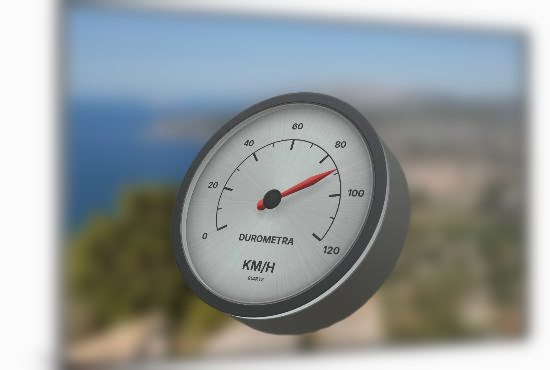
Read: 90 (km/h)
